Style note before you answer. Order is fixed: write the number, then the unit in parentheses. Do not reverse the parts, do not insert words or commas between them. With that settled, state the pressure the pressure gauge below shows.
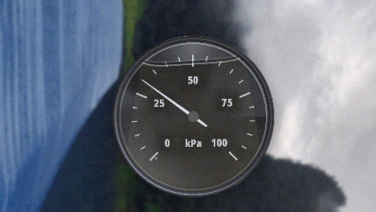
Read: 30 (kPa)
